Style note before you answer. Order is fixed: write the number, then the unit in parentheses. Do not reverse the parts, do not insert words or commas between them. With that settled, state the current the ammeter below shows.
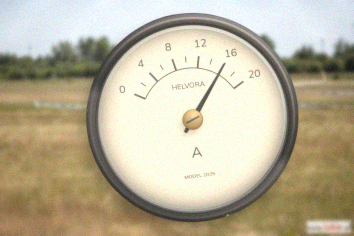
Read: 16 (A)
